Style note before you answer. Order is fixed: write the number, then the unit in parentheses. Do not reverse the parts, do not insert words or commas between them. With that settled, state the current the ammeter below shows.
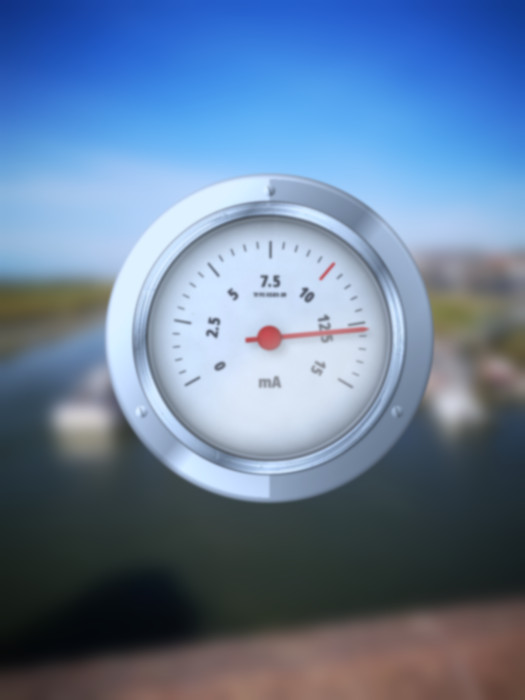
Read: 12.75 (mA)
